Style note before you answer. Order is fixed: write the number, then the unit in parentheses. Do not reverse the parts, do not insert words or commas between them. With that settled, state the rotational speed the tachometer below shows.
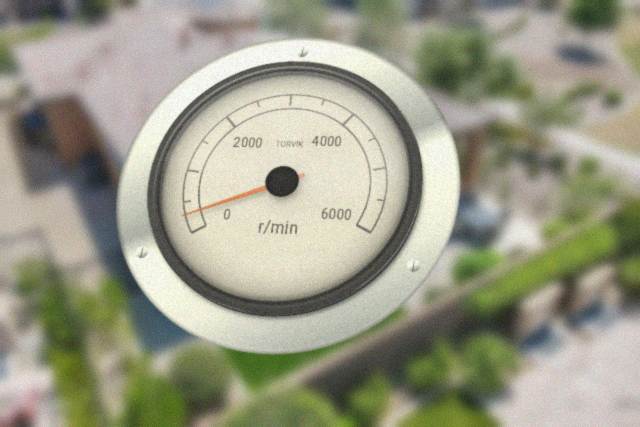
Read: 250 (rpm)
